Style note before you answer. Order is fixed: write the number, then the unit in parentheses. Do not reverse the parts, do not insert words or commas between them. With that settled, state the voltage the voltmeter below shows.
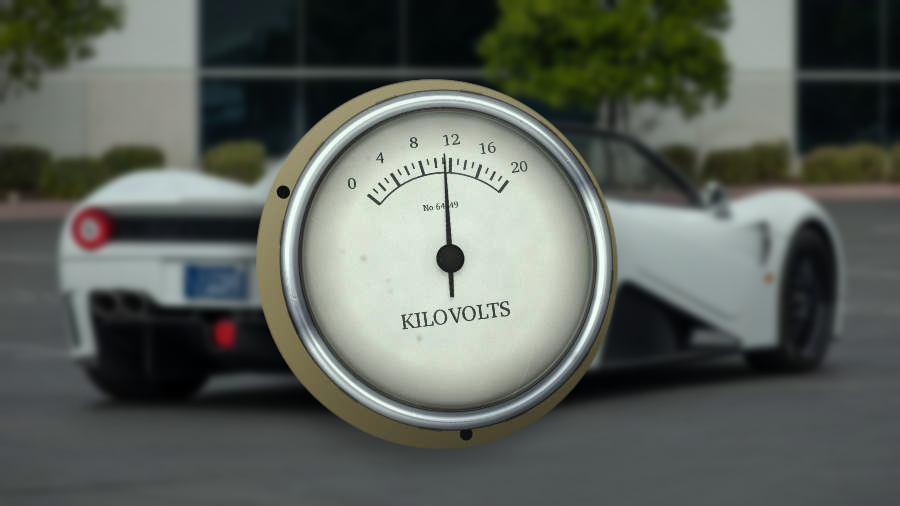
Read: 11 (kV)
